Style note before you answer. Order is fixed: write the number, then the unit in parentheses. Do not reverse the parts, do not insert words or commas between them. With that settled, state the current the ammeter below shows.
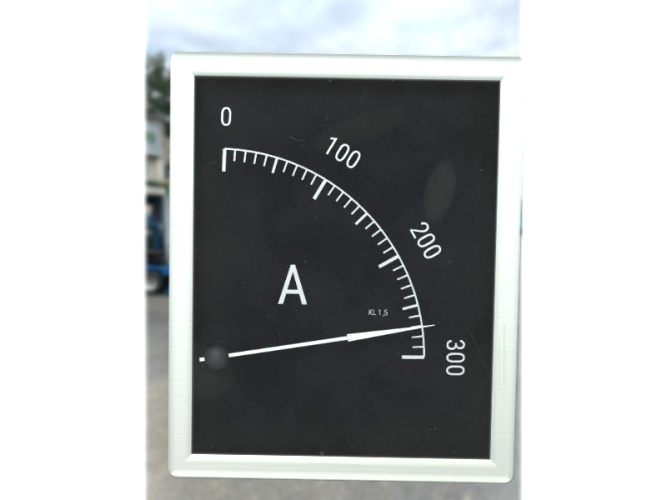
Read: 270 (A)
